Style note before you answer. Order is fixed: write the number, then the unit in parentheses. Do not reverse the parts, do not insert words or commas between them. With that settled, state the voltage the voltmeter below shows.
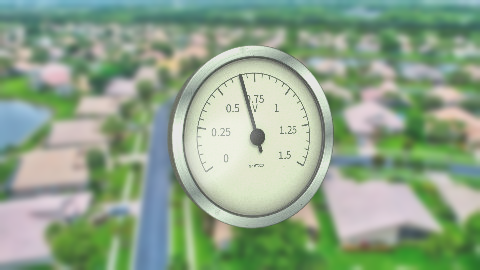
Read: 0.65 (V)
